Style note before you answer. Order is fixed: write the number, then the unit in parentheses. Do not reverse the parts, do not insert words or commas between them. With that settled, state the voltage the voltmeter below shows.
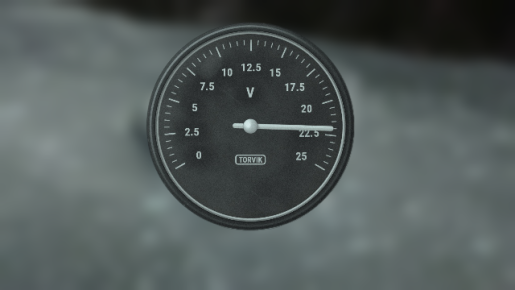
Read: 22 (V)
